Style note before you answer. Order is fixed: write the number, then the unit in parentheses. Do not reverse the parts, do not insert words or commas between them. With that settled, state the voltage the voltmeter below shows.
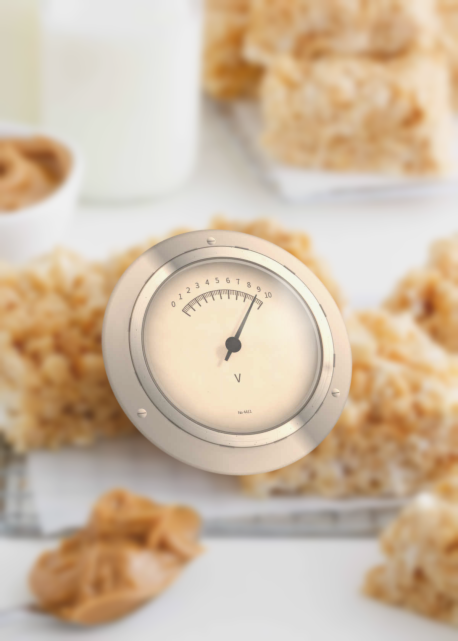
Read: 9 (V)
